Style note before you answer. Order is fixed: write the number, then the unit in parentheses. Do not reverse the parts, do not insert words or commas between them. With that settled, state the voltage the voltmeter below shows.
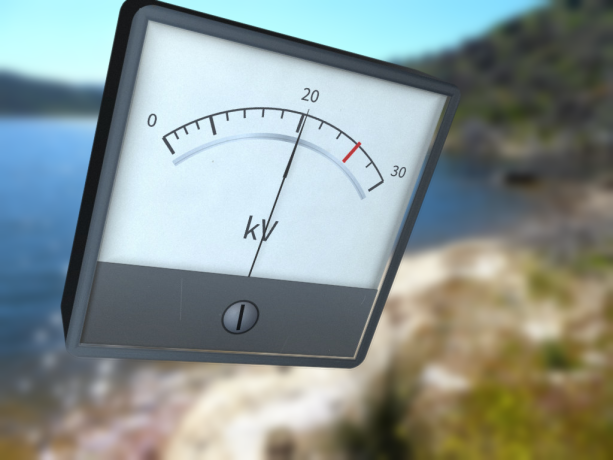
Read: 20 (kV)
